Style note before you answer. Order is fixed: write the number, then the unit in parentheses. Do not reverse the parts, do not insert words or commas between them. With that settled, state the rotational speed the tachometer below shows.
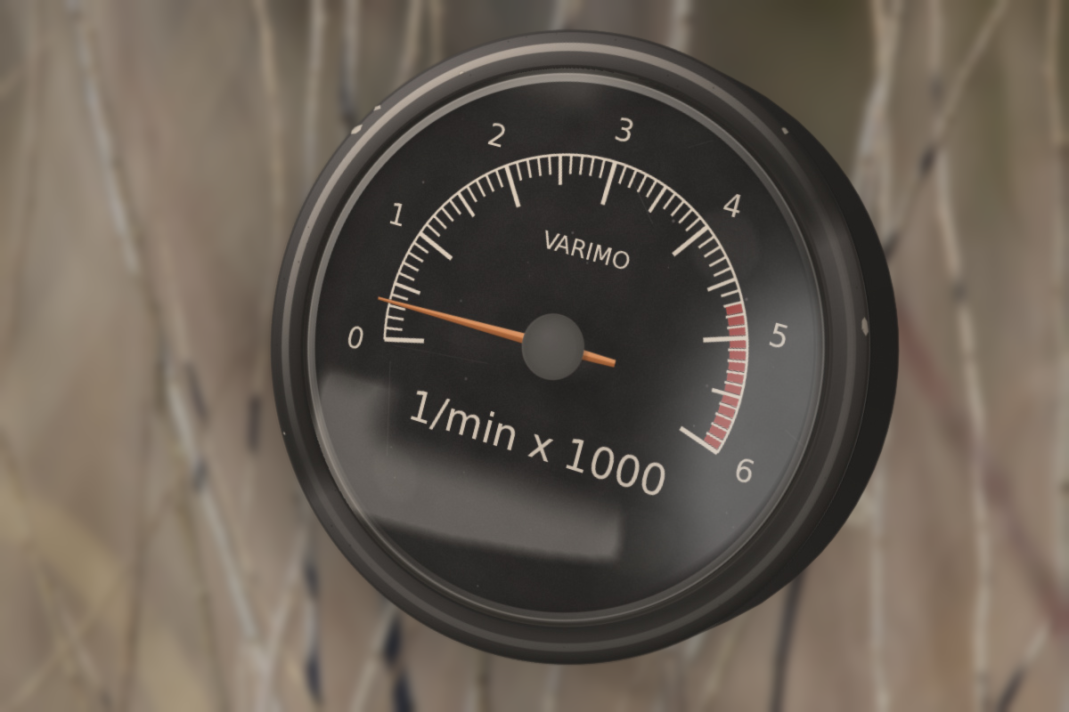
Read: 350 (rpm)
